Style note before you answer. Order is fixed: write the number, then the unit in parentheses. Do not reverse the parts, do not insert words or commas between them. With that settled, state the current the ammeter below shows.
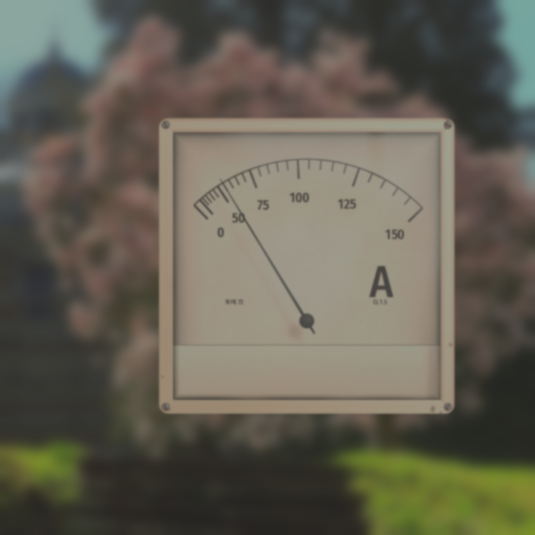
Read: 55 (A)
